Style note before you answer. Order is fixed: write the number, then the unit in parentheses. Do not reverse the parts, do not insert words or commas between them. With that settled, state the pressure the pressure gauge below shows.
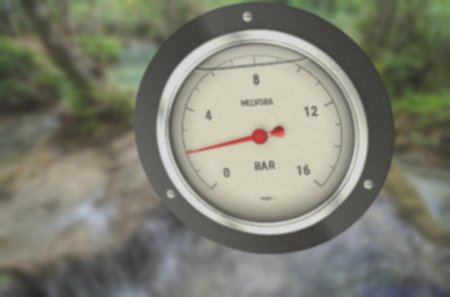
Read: 2 (bar)
